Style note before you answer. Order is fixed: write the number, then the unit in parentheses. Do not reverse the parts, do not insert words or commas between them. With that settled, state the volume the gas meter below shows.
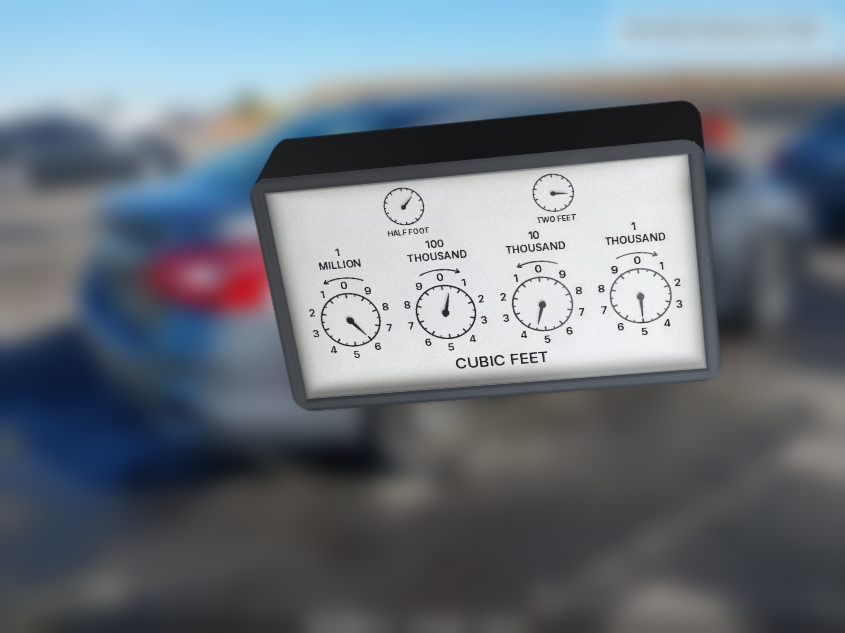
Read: 604500 (ft³)
